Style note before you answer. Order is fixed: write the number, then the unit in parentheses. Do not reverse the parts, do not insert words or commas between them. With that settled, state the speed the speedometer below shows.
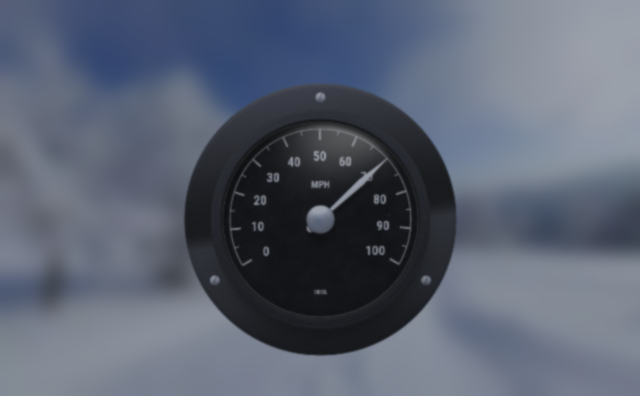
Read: 70 (mph)
